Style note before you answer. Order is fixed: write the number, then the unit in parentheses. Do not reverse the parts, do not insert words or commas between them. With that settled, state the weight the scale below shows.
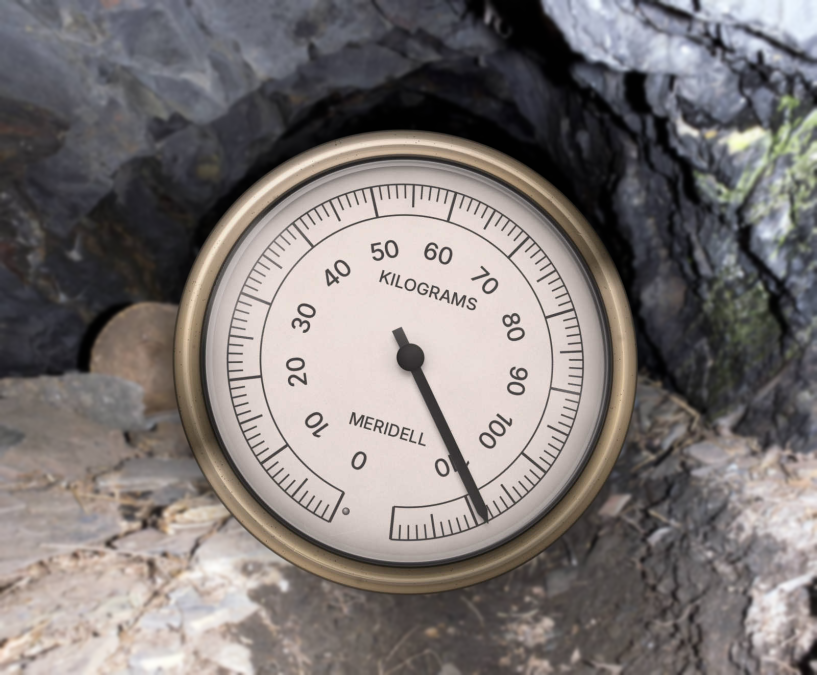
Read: 109 (kg)
